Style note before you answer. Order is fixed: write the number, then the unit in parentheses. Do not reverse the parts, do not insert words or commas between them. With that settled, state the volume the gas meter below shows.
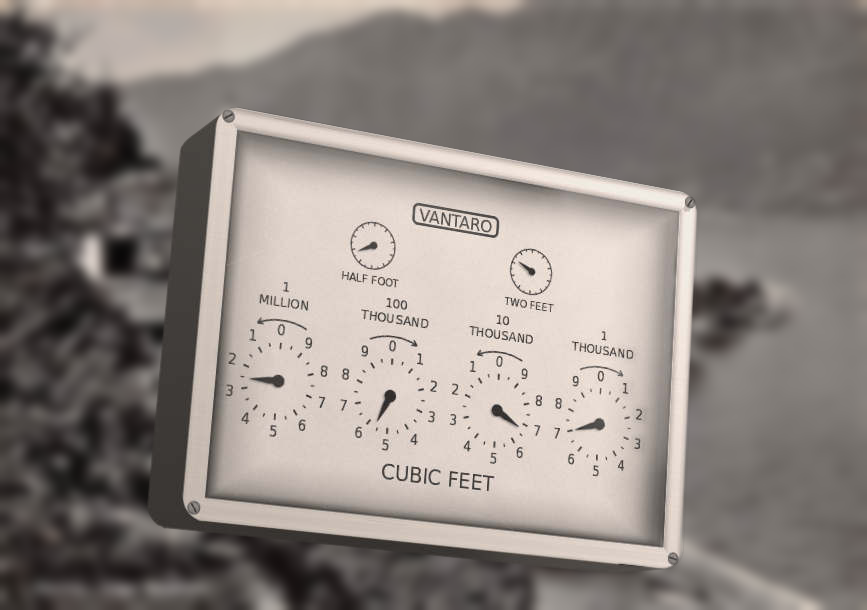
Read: 256700 (ft³)
